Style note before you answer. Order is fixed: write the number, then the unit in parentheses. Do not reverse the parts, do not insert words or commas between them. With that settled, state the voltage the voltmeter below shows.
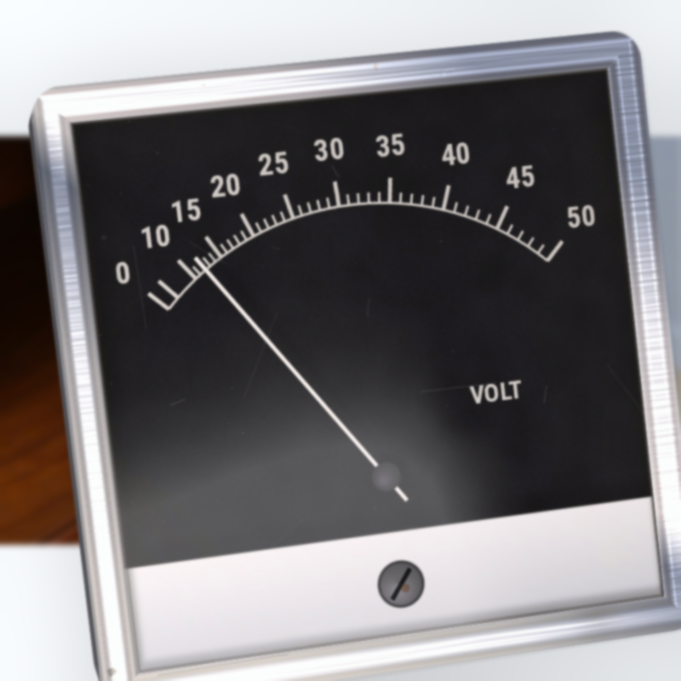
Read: 12 (V)
